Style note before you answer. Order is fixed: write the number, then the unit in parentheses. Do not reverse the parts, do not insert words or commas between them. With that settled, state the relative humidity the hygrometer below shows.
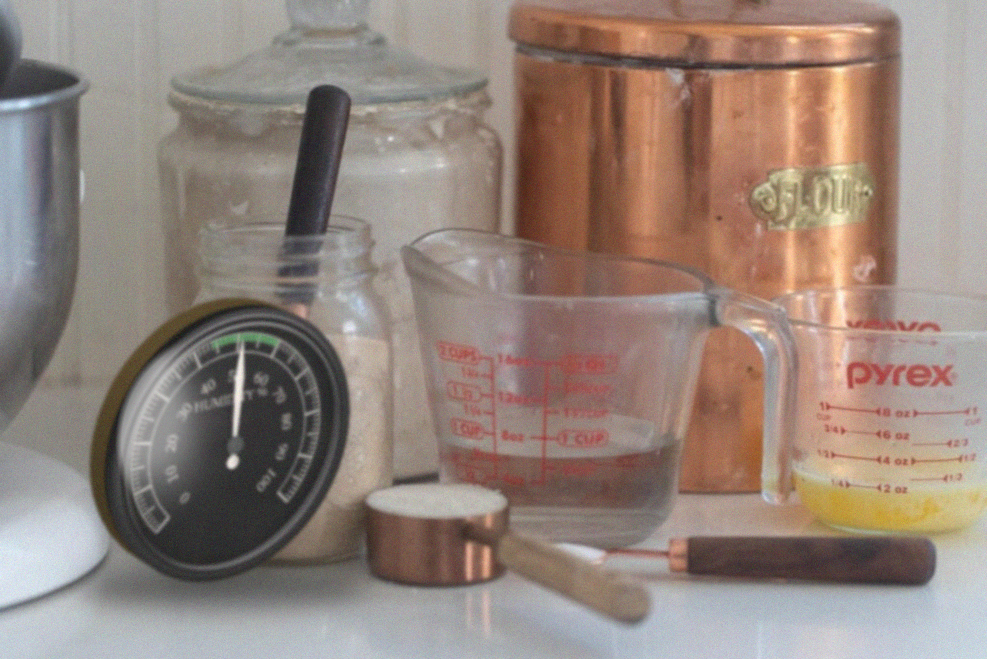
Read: 50 (%)
